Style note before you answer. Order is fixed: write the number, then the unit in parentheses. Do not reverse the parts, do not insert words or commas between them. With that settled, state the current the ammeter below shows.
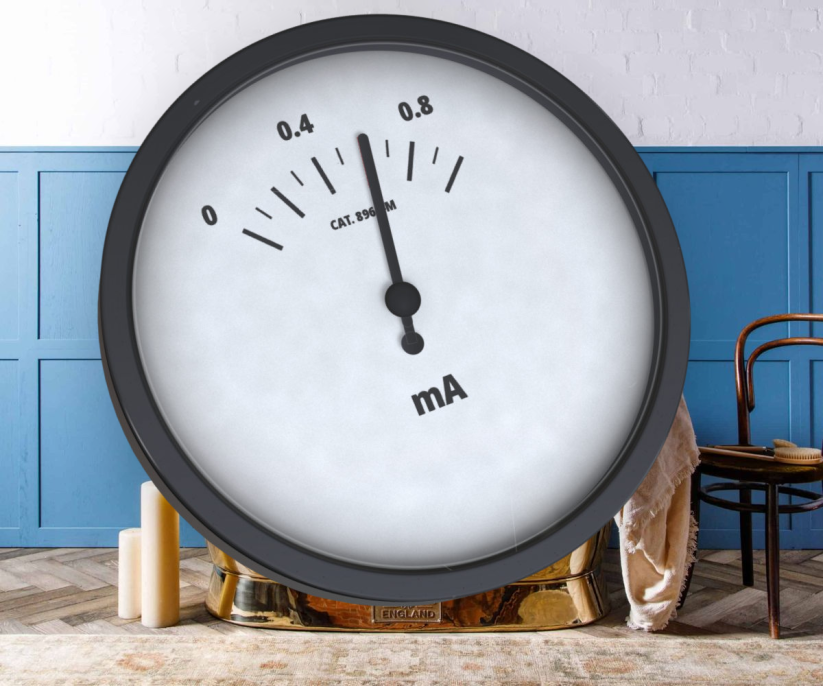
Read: 0.6 (mA)
